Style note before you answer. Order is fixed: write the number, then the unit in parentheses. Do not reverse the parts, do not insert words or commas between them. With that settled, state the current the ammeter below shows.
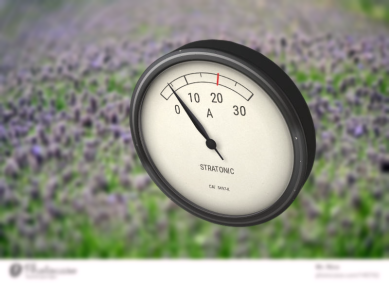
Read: 5 (A)
